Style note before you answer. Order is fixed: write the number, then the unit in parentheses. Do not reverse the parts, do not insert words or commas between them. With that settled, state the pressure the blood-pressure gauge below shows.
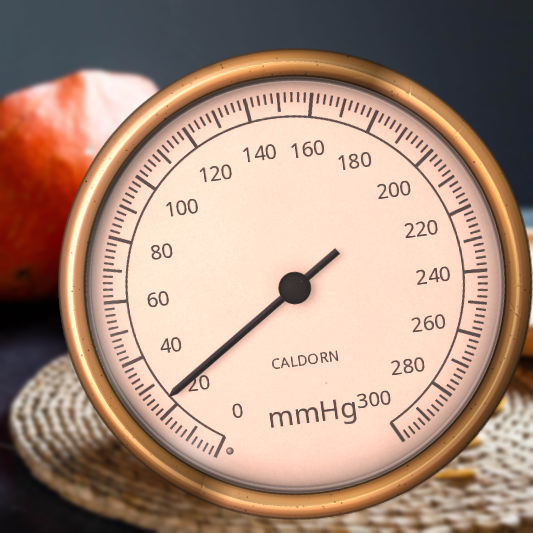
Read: 24 (mmHg)
